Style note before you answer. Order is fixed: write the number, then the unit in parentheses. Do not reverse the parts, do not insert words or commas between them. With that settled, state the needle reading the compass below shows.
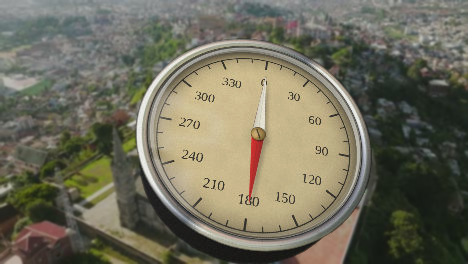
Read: 180 (°)
